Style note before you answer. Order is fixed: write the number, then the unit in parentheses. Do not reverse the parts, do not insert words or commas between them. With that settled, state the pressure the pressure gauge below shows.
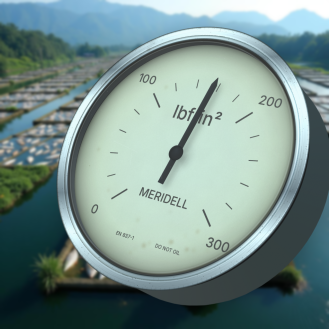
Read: 160 (psi)
